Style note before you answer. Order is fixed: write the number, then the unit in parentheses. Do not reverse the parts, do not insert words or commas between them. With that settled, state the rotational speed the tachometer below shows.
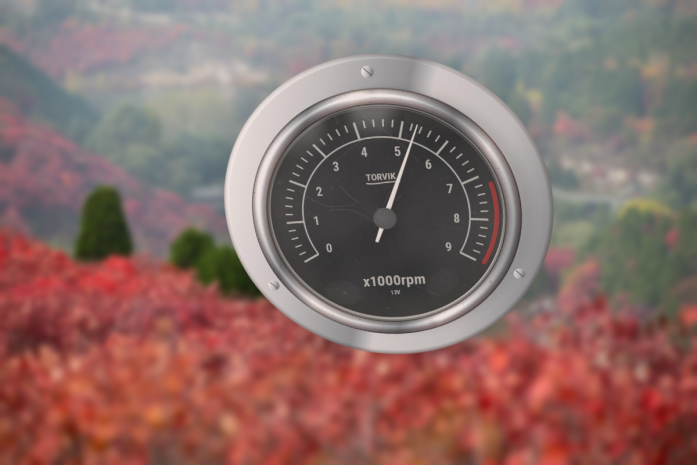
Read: 5300 (rpm)
